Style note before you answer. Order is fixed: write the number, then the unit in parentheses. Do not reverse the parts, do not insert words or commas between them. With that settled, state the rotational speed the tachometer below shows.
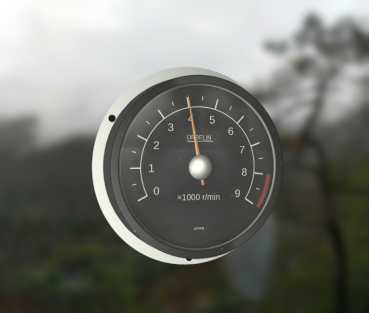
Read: 4000 (rpm)
